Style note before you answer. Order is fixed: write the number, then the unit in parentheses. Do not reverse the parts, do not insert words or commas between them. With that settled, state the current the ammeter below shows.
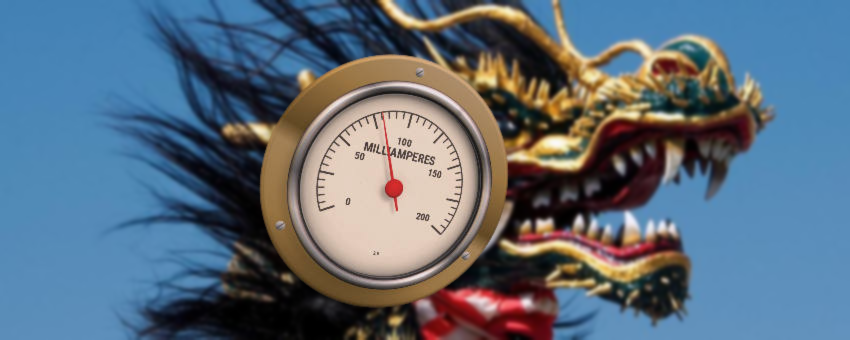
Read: 80 (mA)
